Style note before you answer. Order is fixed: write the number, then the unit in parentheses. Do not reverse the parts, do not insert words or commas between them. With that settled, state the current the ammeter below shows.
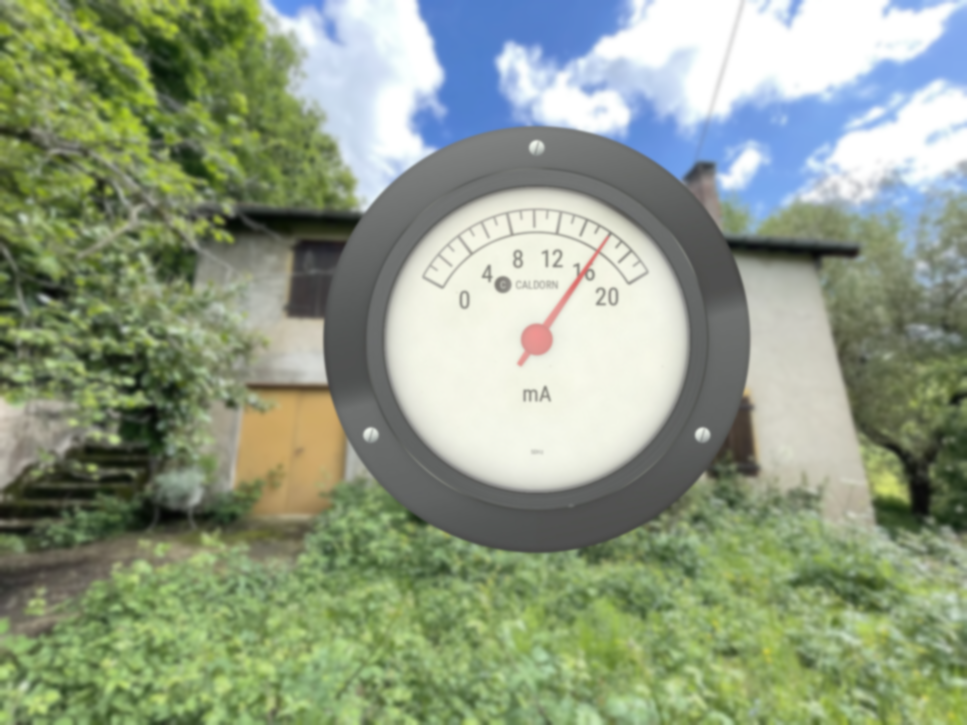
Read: 16 (mA)
